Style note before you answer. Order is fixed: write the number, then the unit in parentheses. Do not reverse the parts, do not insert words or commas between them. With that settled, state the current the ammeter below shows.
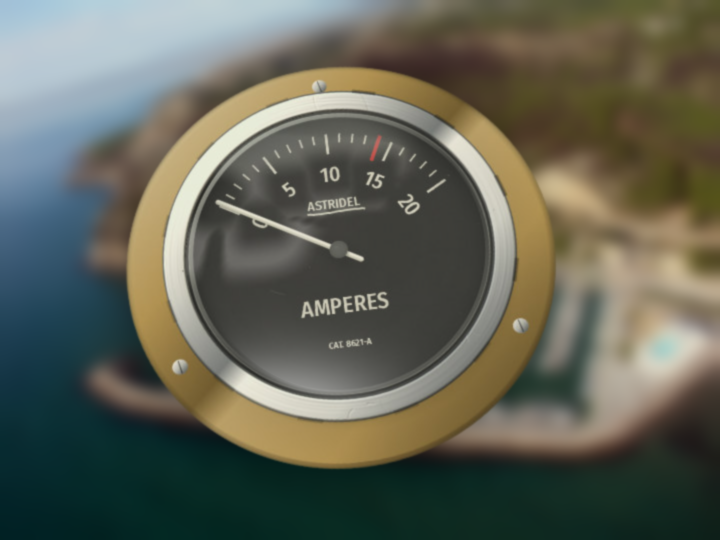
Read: 0 (A)
